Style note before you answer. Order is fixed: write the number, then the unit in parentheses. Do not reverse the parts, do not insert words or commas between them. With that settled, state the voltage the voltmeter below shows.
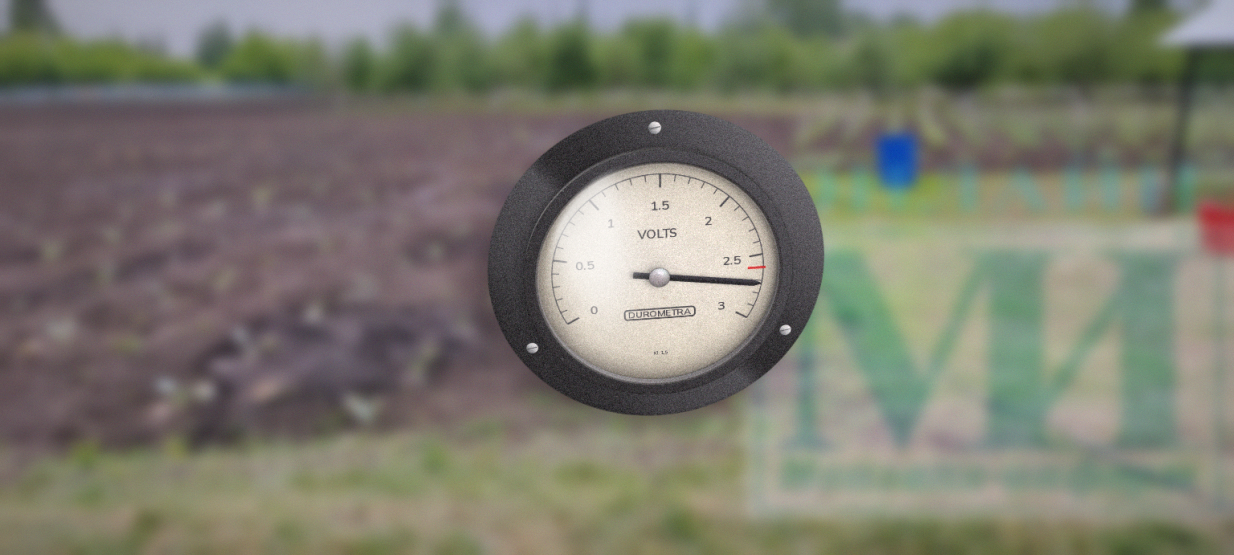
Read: 2.7 (V)
